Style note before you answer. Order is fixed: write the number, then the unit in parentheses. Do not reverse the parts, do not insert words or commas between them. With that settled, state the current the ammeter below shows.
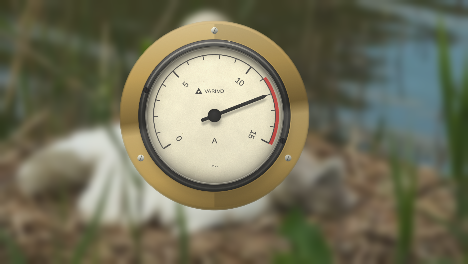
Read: 12 (A)
